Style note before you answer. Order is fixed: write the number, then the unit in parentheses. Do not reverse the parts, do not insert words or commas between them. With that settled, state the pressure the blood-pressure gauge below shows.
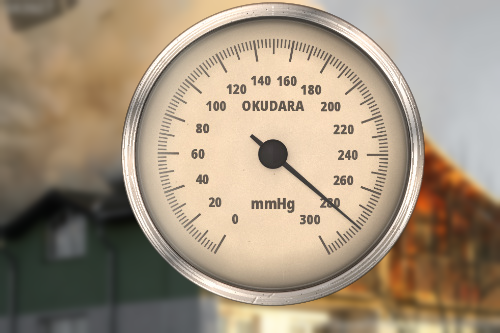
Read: 280 (mmHg)
